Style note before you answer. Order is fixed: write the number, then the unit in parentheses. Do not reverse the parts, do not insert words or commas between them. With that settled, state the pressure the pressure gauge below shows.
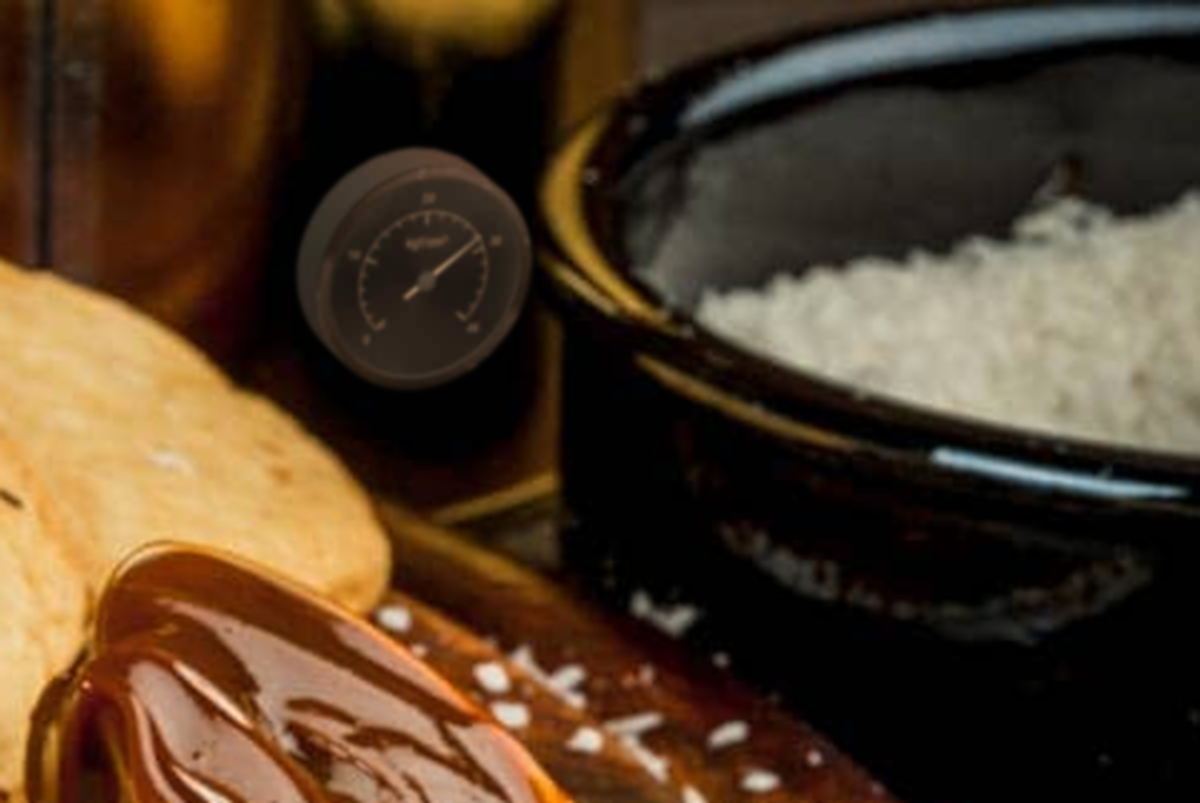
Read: 28 (kg/cm²)
